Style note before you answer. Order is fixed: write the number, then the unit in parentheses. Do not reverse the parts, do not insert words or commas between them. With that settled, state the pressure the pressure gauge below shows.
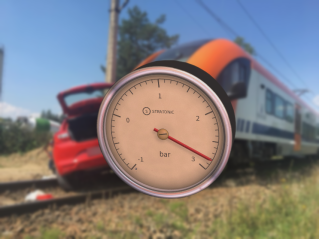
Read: 2.8 (bar)
